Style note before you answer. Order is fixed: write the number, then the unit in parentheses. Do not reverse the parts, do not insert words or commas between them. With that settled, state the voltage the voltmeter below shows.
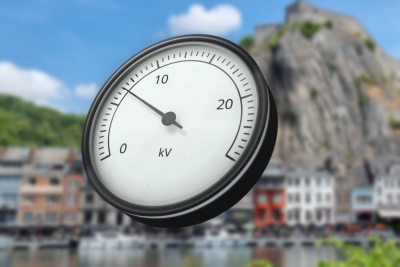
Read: 6.5 (kV)
